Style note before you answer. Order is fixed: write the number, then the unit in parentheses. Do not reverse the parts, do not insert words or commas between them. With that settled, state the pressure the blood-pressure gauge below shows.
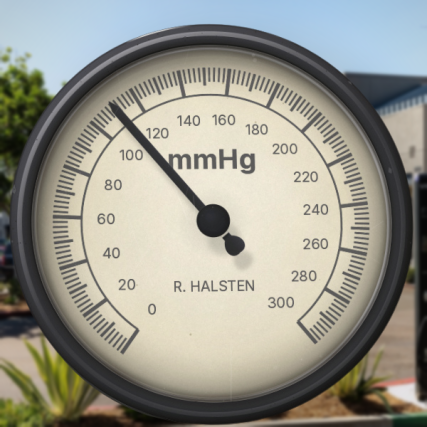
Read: 110 (mmHg)
